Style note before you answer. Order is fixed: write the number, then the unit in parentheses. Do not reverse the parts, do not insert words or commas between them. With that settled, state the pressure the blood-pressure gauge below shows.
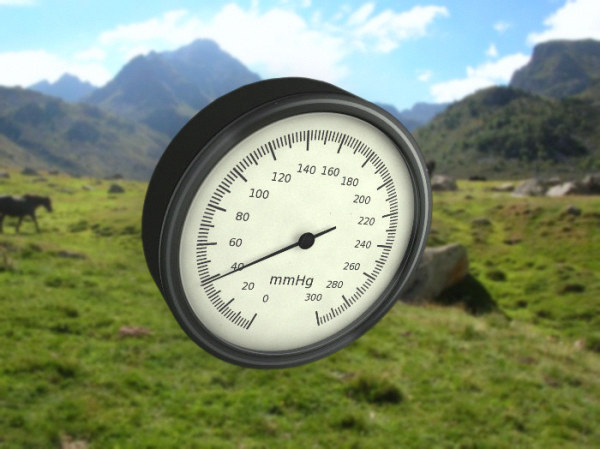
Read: 40 (mmHg)
